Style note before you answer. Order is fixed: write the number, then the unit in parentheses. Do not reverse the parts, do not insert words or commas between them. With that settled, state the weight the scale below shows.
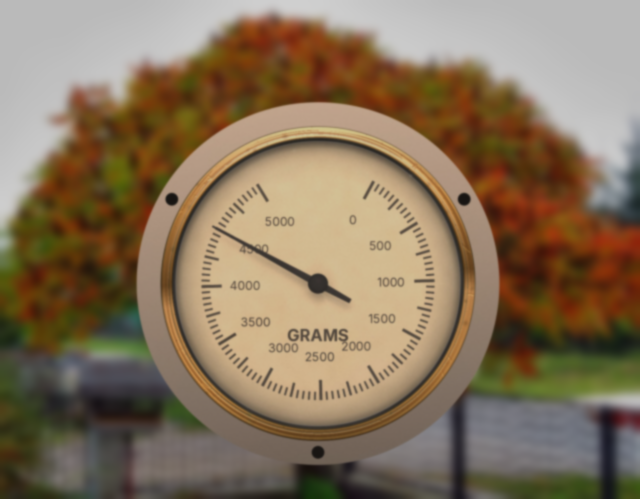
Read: 4500 (g)
